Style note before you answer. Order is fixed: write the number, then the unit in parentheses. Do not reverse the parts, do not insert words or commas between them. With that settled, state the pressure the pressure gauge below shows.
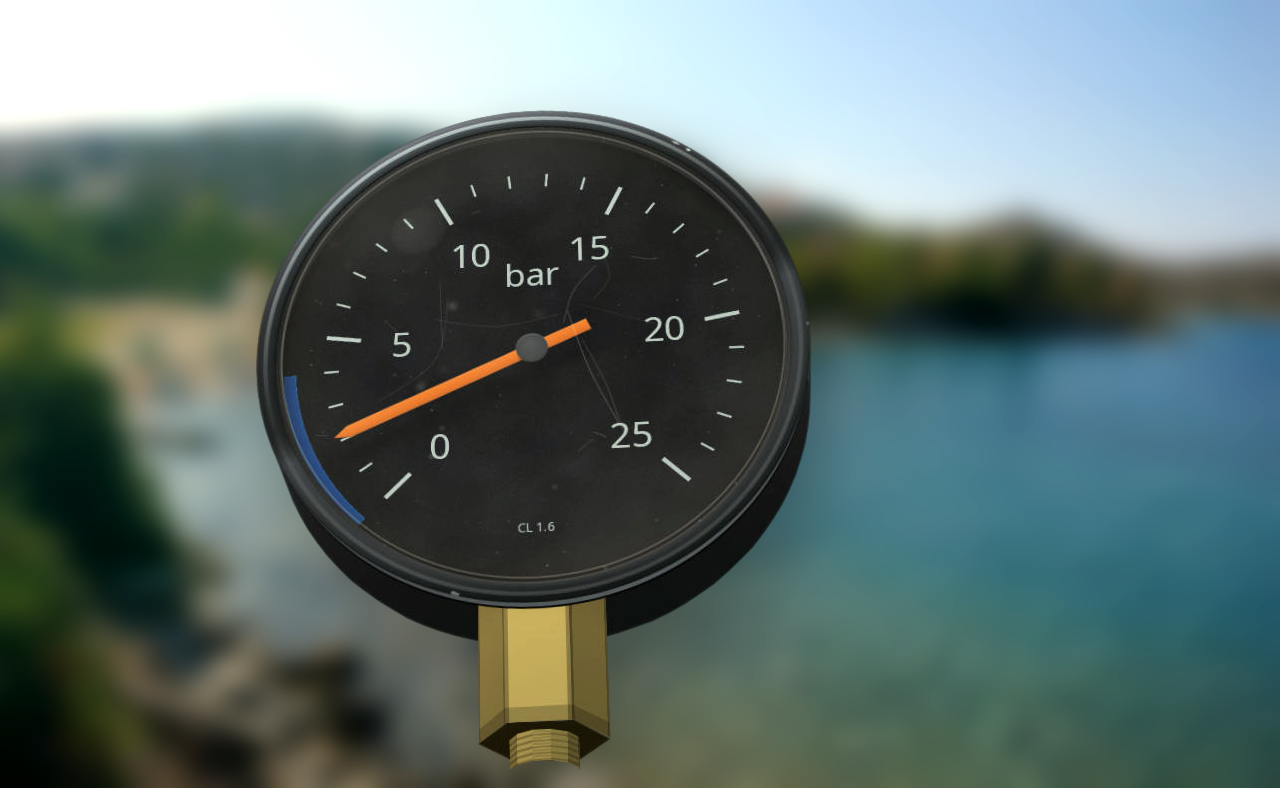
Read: 2 (bar)
